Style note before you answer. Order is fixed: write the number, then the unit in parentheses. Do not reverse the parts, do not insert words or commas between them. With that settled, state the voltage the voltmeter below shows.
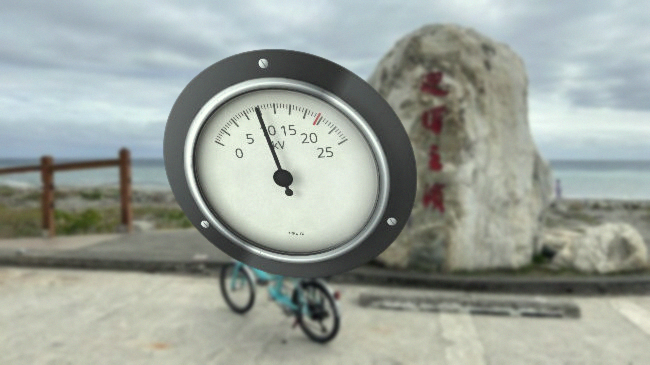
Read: 10 (kV)
